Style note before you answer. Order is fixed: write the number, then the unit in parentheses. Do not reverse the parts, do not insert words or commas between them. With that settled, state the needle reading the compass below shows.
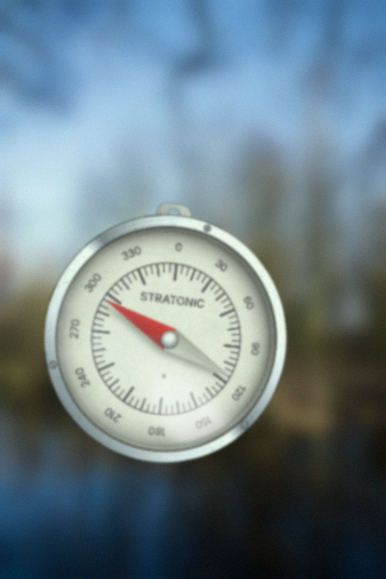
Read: 295 (°)
